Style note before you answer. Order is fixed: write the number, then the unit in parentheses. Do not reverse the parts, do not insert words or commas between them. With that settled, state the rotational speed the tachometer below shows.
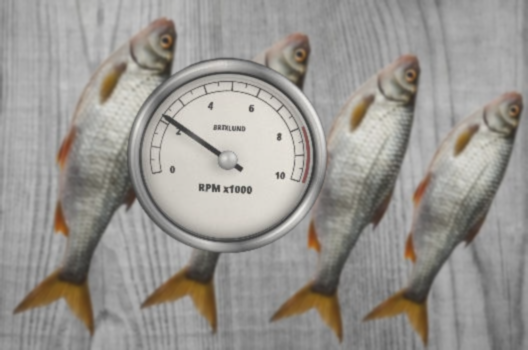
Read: 2250 (rpm)
